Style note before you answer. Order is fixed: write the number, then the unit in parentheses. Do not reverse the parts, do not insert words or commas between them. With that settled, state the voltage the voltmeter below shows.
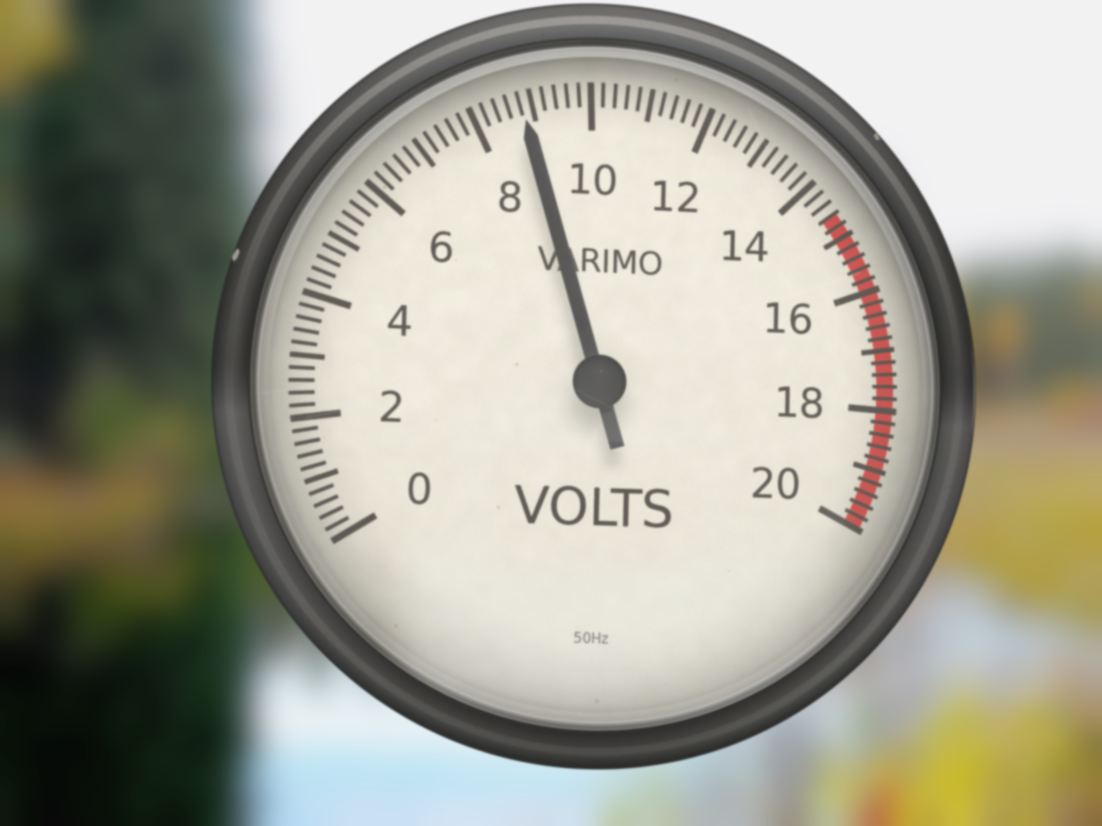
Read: 8.8 (V)
